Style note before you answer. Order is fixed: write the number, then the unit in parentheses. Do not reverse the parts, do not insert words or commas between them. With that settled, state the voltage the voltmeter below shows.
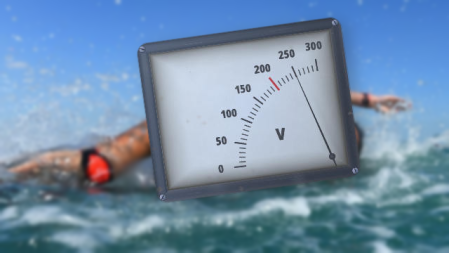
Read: 250 (V)
